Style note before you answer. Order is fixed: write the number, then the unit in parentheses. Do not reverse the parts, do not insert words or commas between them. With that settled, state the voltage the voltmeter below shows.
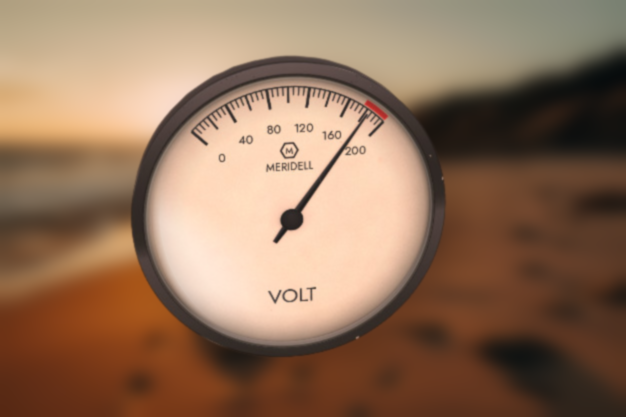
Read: 180 (V)
